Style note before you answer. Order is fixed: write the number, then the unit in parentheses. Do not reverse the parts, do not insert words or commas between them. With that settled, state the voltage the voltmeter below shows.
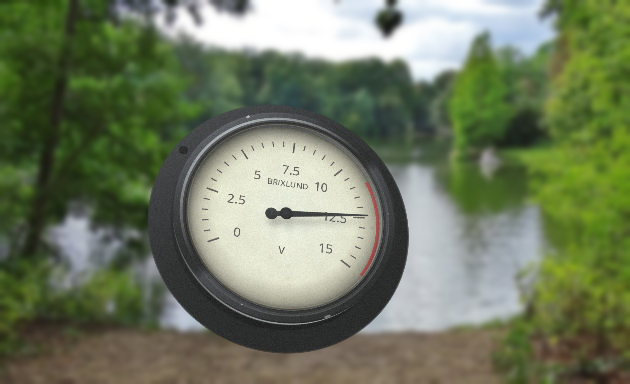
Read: 12.5 (V)
